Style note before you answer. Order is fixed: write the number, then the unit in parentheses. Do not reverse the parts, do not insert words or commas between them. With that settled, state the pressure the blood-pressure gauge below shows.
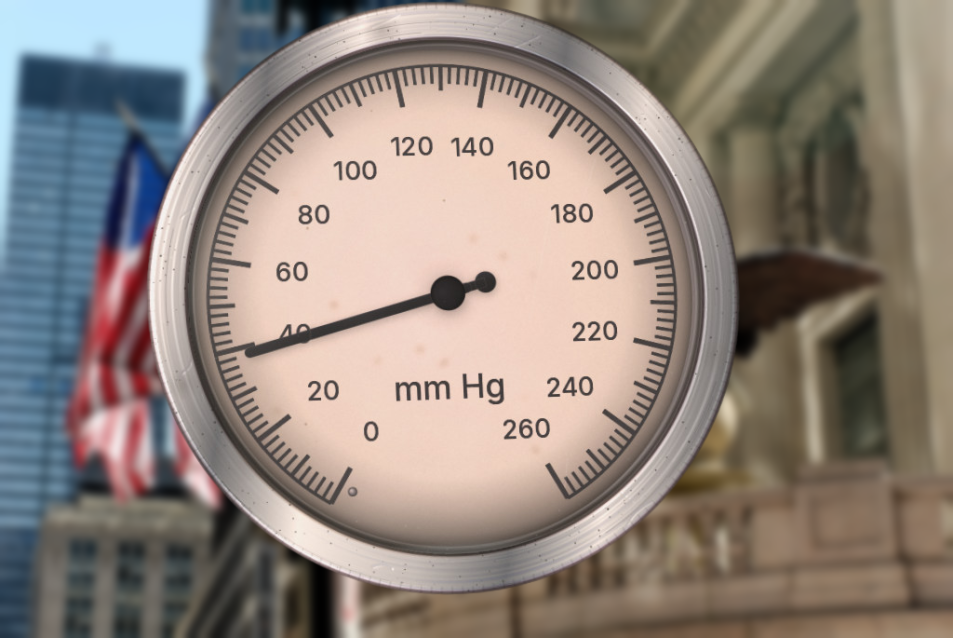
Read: 38 (mmHg)
